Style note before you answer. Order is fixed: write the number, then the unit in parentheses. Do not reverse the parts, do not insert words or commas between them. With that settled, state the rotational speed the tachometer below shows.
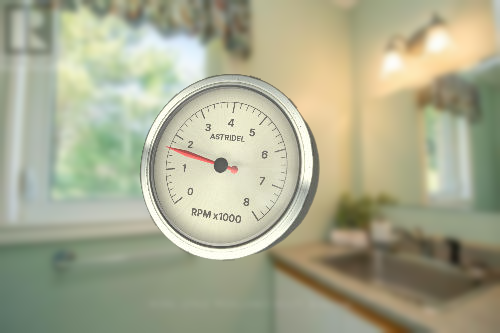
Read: 1600 (rpm)
